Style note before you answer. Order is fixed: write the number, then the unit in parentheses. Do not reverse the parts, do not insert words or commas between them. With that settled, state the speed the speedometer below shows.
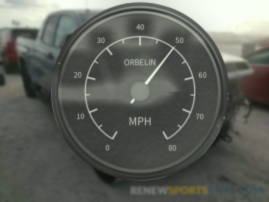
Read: 50 (mph)
